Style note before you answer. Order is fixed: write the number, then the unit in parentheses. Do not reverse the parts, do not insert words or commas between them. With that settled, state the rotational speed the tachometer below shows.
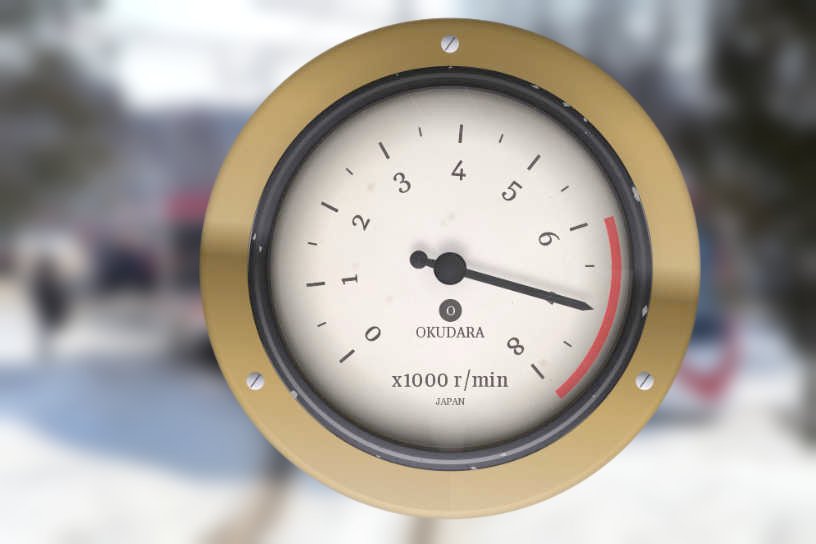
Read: 7000 (rpm)
